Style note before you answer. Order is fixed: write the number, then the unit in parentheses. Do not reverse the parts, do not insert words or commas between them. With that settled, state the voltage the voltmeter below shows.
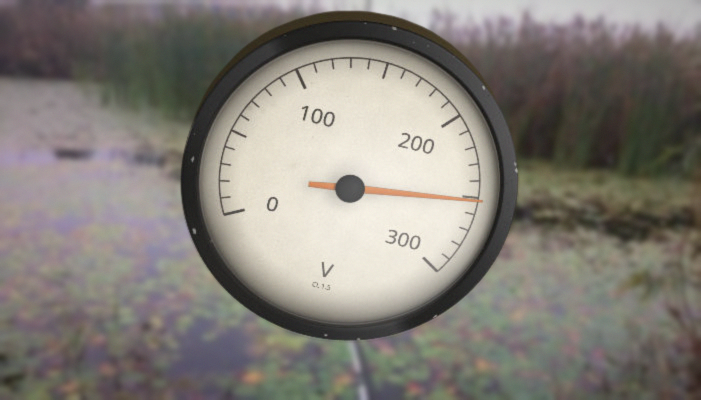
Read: 250 (V)
